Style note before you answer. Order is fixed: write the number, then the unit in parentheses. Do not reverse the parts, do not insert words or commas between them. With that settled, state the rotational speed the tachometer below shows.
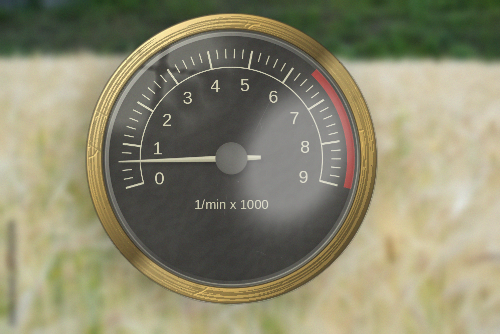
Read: 600 (rpm)
